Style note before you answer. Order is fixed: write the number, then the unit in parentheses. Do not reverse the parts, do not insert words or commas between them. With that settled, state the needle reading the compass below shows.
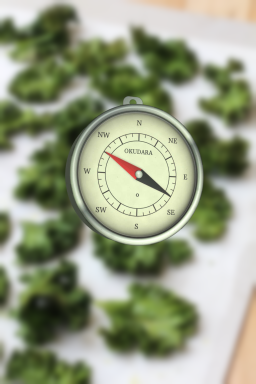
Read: 300 (°)
